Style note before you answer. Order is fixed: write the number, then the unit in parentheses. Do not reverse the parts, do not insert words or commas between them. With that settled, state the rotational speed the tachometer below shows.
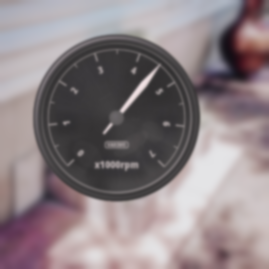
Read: 4500 (rpm)
